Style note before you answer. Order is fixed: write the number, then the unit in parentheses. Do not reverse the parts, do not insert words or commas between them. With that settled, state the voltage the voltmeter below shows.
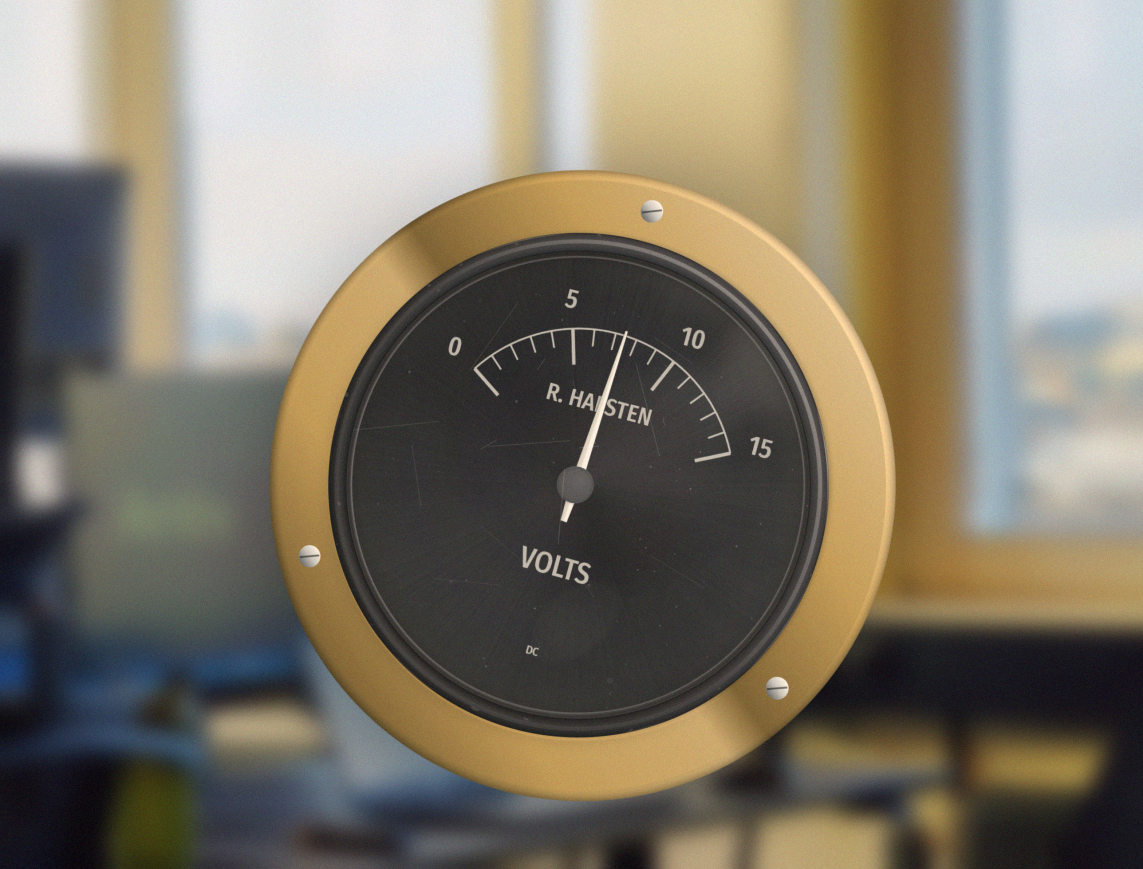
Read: 7.5 (V)
